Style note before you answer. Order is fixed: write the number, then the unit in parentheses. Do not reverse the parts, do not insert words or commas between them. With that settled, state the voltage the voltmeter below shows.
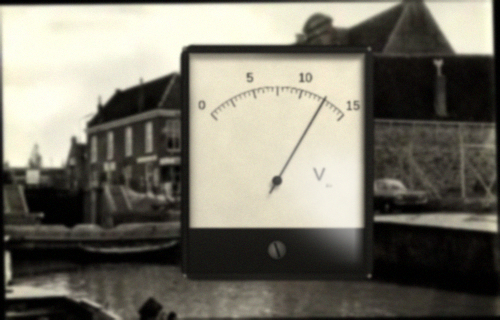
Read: 12.5 (V)
